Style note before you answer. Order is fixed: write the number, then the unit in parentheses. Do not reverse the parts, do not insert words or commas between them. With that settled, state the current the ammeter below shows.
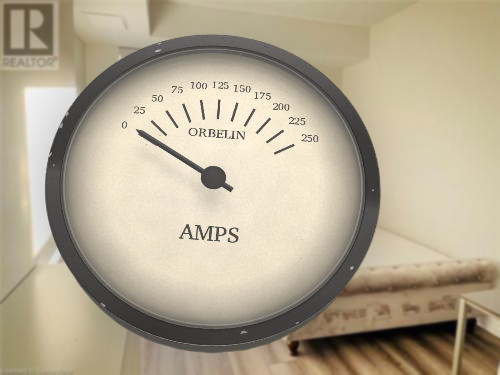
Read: 0 (A)
